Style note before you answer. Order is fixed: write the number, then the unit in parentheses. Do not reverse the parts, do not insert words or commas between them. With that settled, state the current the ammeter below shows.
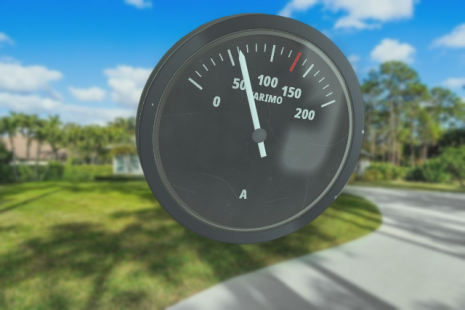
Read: 60 (A)
